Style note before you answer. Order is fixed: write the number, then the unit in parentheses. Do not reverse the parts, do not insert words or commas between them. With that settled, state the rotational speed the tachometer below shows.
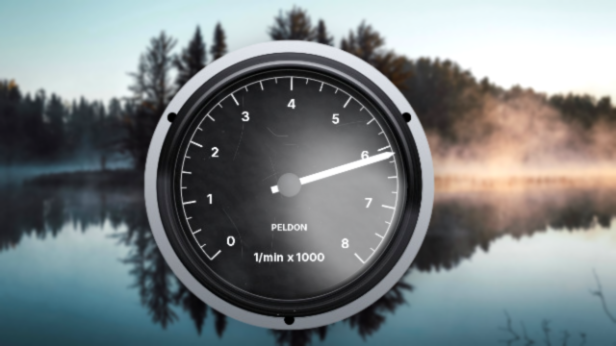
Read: 6125 (rpm)
